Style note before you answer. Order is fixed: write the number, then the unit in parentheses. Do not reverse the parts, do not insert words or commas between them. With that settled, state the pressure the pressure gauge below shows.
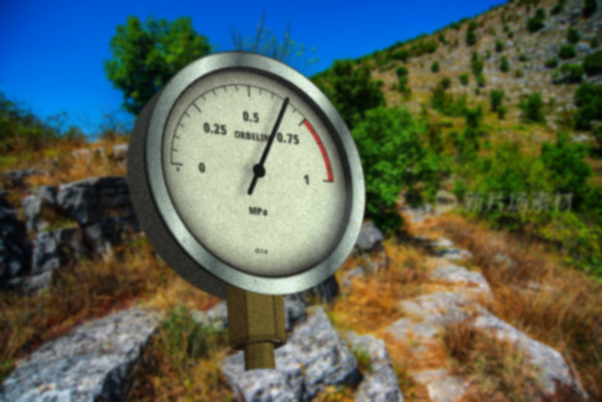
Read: 0.65 (MPa)
